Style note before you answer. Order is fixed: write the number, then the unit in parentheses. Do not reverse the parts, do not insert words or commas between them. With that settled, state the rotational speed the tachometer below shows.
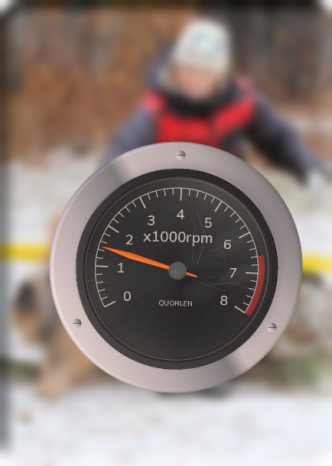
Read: 1500 (rpm)
